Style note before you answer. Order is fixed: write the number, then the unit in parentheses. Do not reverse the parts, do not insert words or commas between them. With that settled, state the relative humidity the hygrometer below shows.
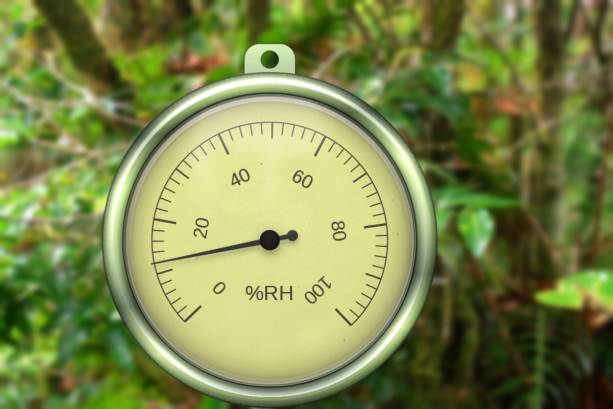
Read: 12 (%)
